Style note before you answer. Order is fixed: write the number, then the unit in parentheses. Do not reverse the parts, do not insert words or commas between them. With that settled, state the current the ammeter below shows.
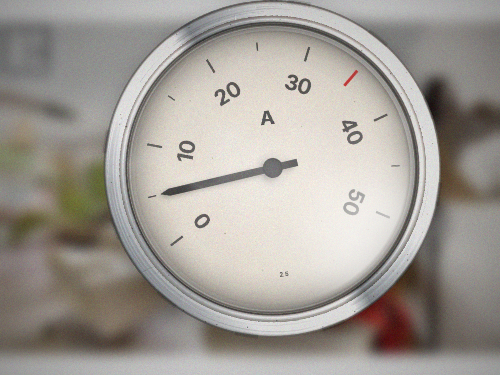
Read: 5 (A)
